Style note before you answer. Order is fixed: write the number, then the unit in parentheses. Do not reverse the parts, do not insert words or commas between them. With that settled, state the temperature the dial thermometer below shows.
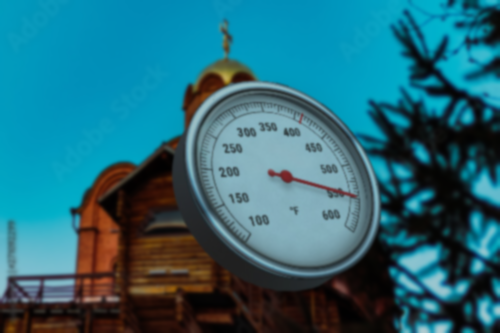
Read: 550 (°F)
